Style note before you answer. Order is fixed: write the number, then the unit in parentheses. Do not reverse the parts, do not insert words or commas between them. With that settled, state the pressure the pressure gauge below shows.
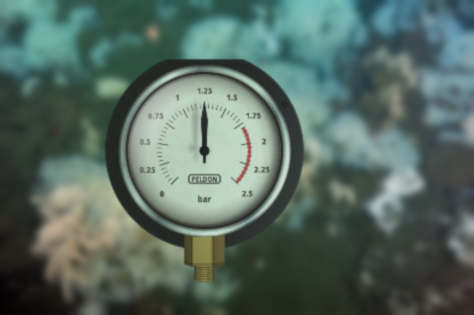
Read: 1.25 (bar)
